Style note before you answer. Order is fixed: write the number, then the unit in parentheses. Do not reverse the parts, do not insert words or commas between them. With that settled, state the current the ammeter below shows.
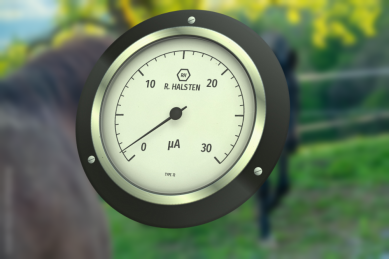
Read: 1 (µA)
